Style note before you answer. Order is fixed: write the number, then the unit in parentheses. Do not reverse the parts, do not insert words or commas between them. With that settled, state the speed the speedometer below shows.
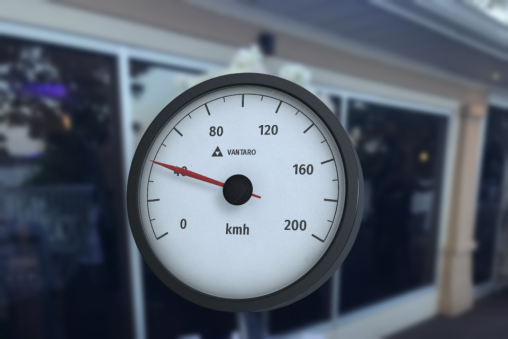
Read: 40 (km/h)
